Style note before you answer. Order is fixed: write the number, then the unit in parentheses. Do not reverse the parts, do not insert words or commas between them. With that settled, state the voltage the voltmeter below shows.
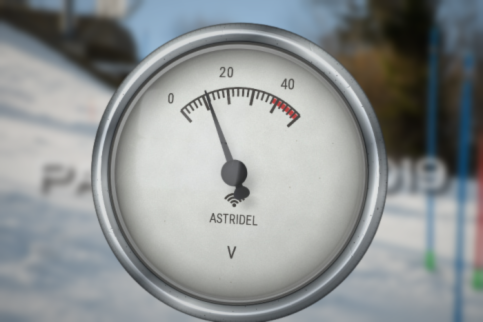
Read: 12 (V)
